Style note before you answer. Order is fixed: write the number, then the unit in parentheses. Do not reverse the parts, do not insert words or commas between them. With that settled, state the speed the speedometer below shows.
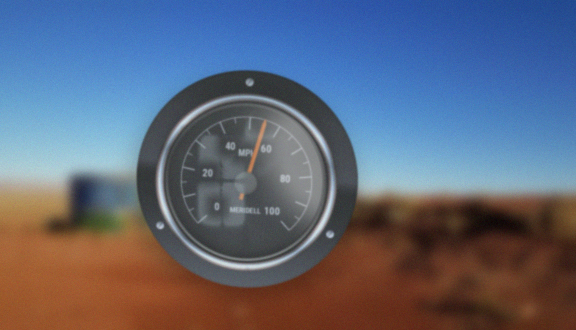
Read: 55 (mph)
